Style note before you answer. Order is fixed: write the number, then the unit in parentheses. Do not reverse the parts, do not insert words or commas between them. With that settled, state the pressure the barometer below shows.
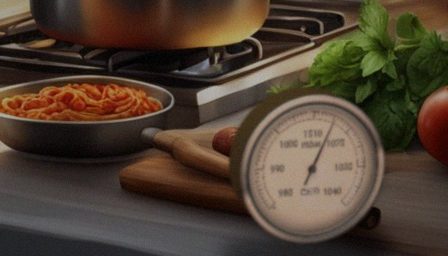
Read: 1015 (mbar)
